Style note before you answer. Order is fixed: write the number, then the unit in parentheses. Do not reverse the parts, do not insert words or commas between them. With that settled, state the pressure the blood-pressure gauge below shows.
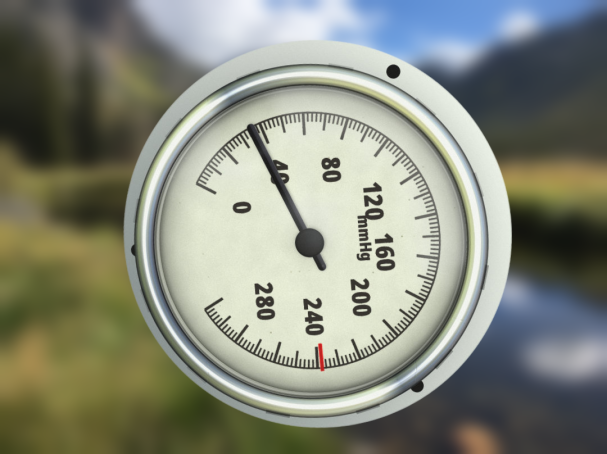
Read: 36 (mmHg)
